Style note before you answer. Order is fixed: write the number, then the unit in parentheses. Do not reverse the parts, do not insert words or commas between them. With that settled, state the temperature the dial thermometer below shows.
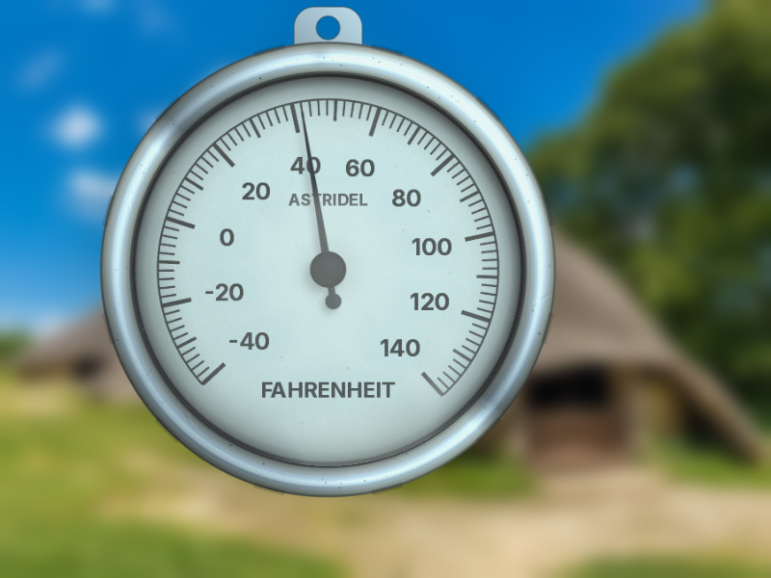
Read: 42 (°F)
